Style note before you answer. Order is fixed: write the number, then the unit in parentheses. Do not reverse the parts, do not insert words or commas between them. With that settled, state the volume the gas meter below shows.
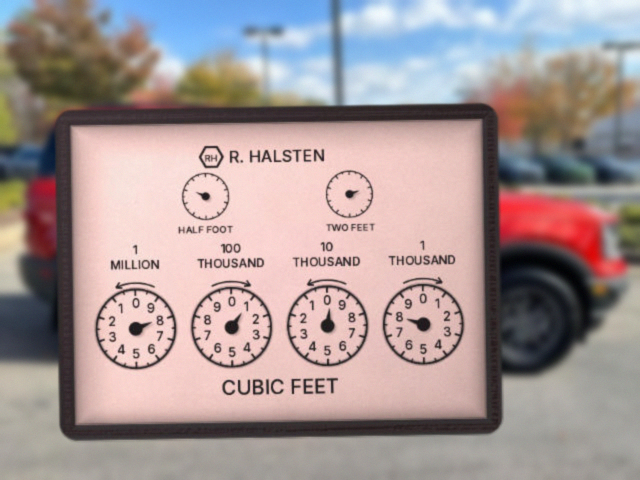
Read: 809800 (ft³)
